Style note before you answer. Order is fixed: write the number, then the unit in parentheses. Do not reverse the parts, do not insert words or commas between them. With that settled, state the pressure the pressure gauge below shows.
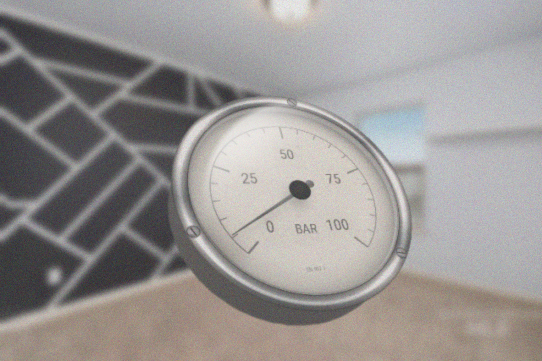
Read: 5 (bar)
